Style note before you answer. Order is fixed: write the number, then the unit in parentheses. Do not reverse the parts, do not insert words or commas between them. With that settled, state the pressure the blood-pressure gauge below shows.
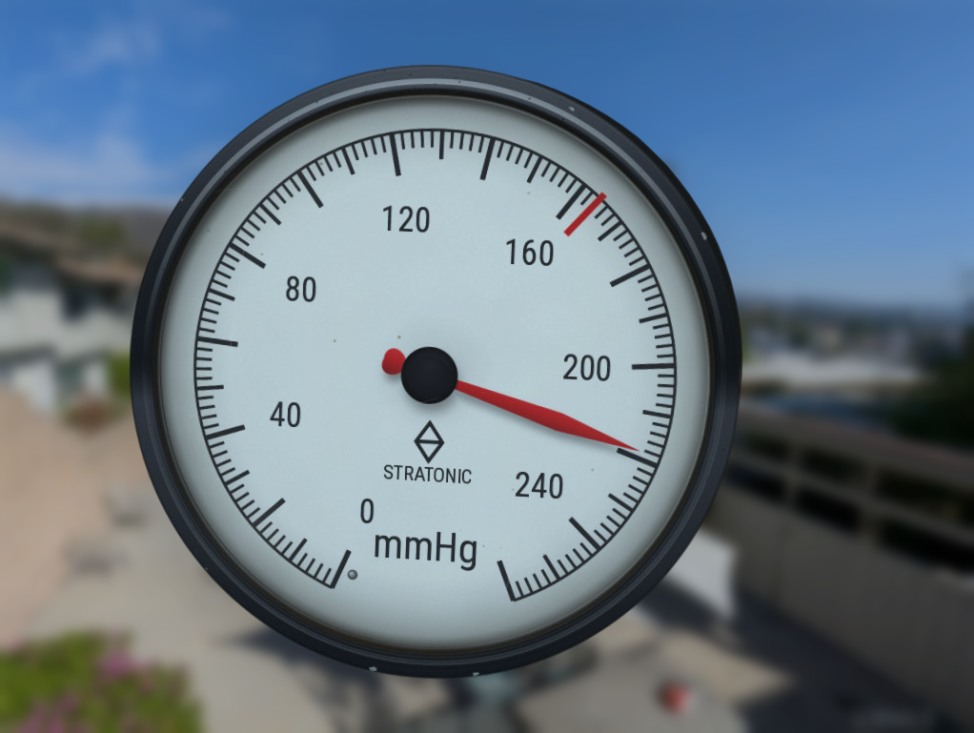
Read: 218 (mmHg)
